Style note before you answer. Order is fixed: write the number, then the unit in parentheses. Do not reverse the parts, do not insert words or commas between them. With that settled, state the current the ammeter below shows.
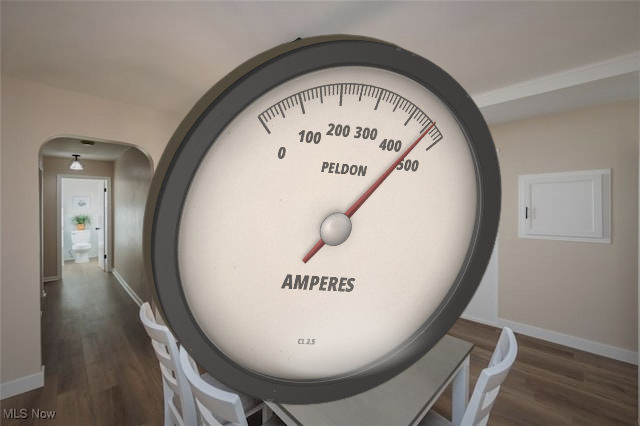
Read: 450 (A)
